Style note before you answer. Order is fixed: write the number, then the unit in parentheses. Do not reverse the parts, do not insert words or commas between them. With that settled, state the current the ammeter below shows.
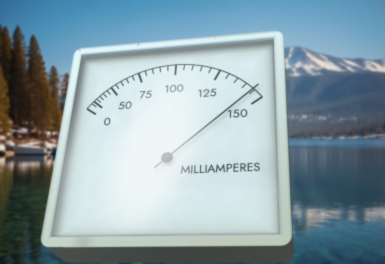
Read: 145 (mA)
